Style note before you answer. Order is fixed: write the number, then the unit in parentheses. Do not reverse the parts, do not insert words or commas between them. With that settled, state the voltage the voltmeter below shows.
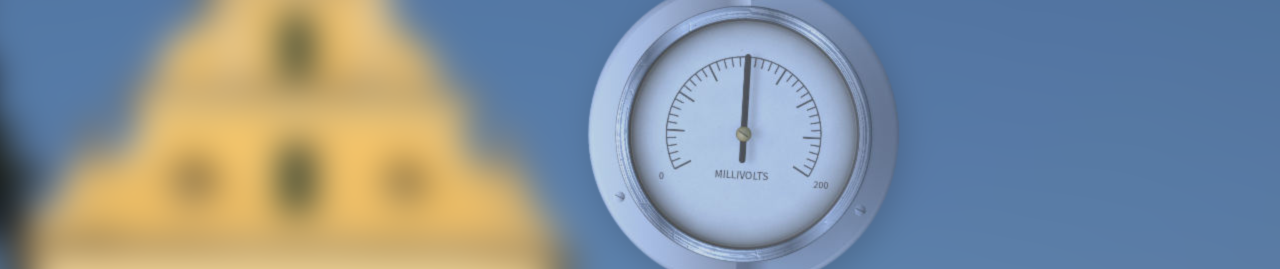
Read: 100 (mV)
